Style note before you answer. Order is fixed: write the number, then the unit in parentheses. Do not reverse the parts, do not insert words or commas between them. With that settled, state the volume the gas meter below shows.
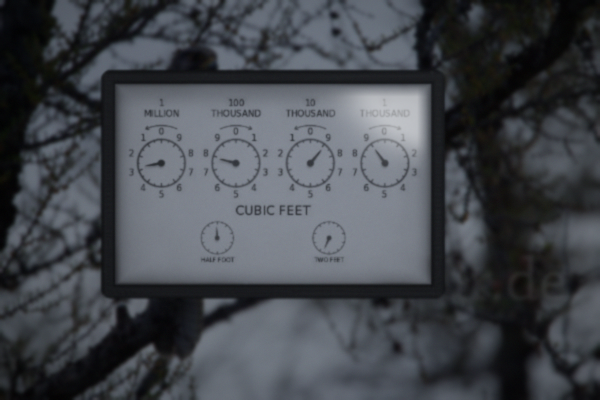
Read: 278900 (ft³)
